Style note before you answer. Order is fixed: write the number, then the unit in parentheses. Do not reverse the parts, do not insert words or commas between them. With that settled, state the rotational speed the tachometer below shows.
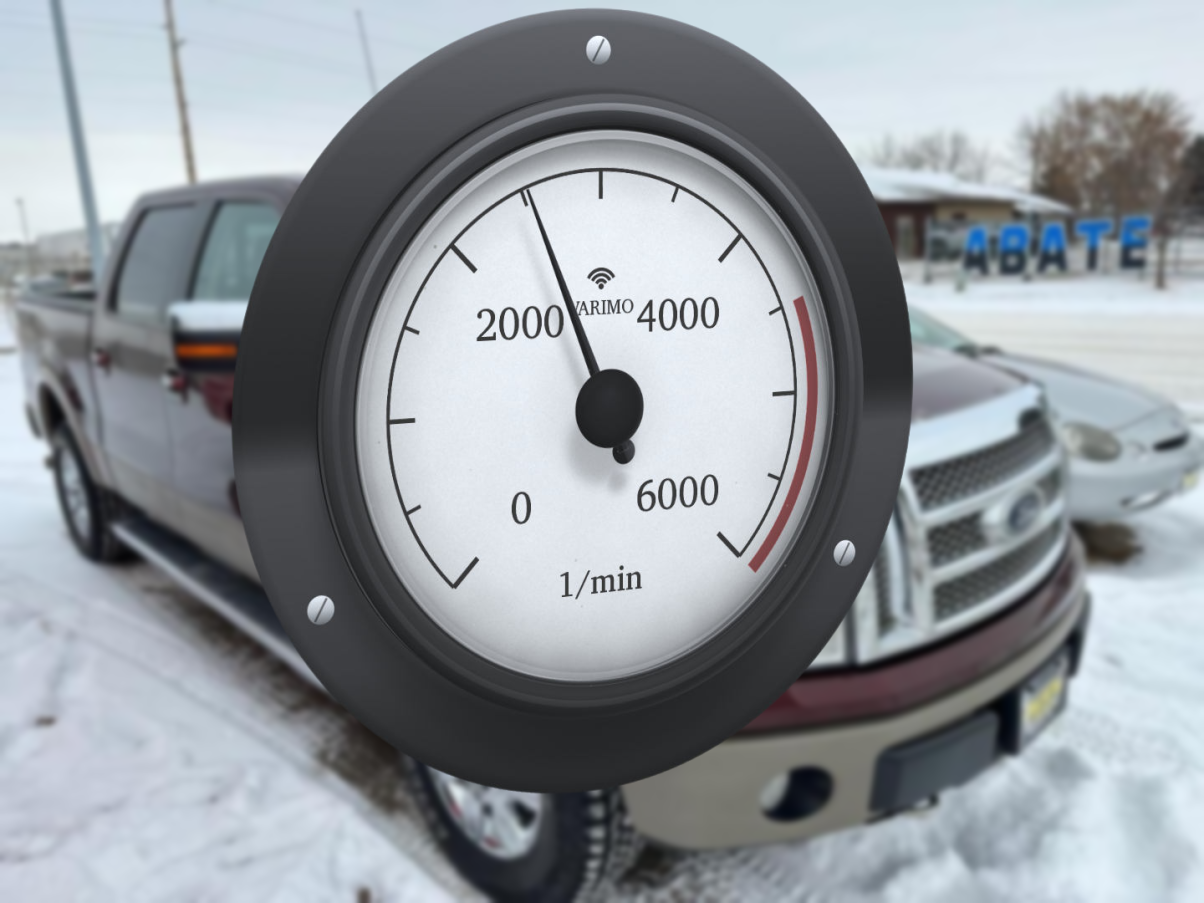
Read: 2500 (rpm)
